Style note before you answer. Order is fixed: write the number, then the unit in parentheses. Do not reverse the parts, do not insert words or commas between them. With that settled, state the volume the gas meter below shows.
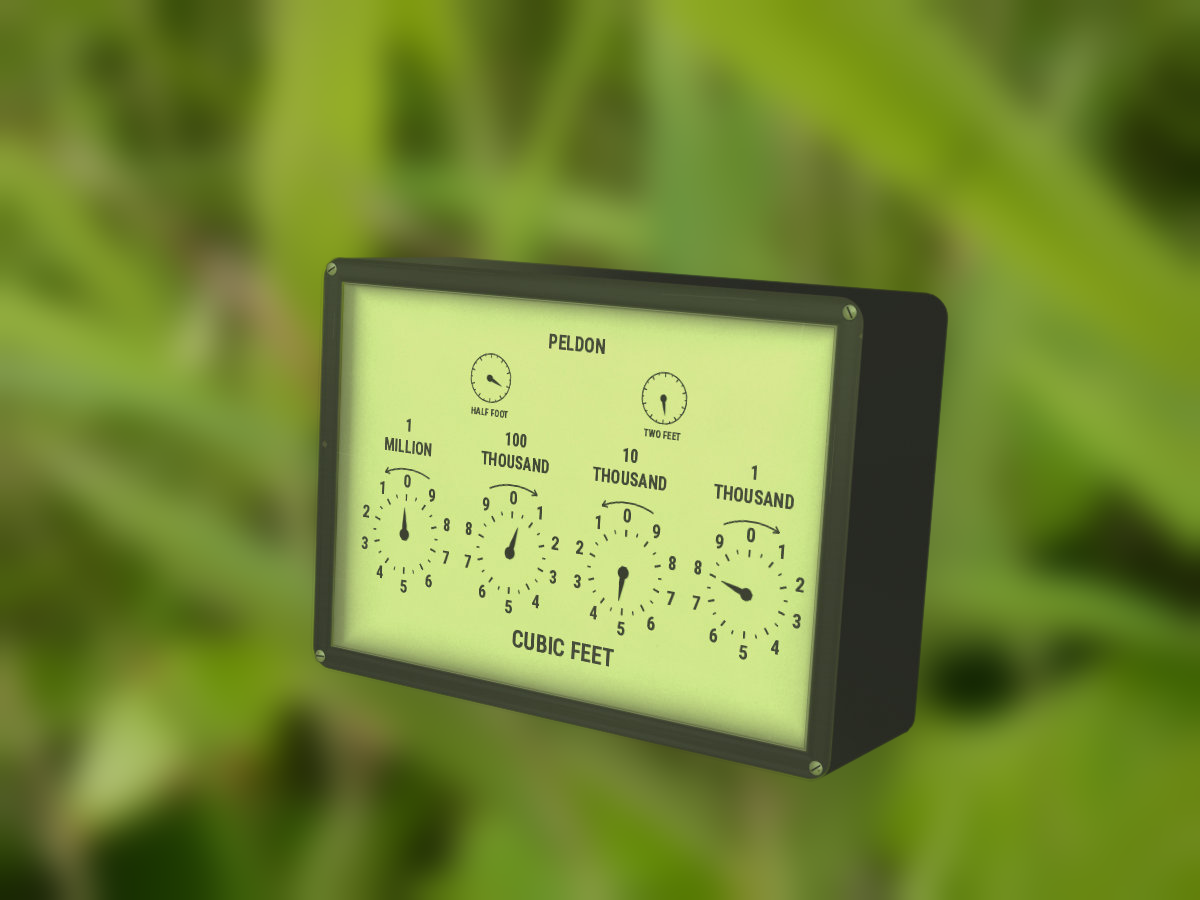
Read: 4800 (ft³)
